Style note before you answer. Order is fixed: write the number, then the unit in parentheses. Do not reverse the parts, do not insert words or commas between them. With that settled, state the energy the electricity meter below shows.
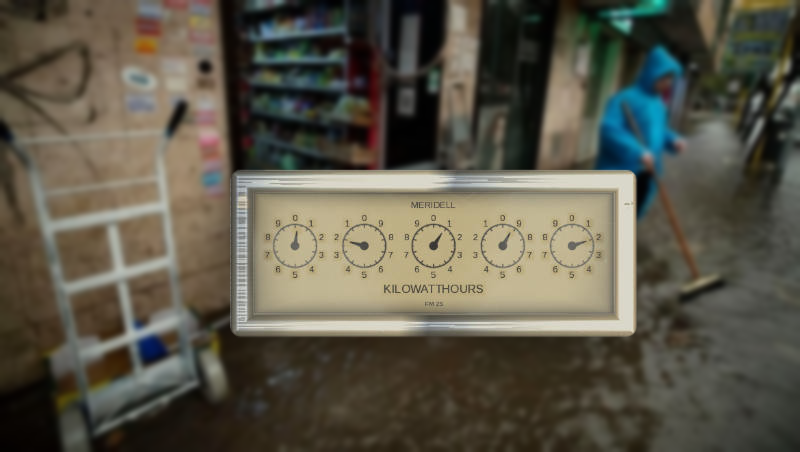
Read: 2092 (kWh)
